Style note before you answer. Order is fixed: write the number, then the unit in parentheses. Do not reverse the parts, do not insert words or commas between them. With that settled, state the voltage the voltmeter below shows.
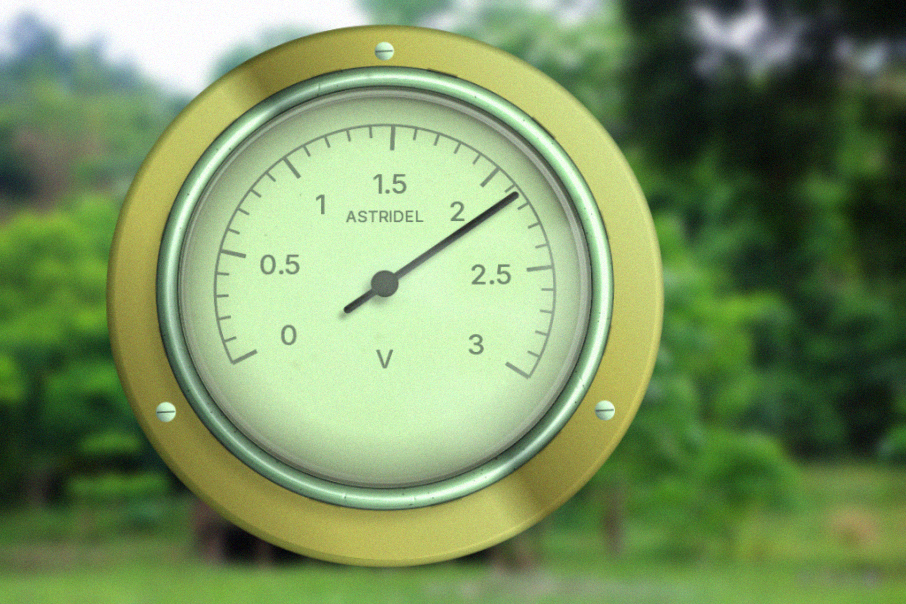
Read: 2.15 (V)
